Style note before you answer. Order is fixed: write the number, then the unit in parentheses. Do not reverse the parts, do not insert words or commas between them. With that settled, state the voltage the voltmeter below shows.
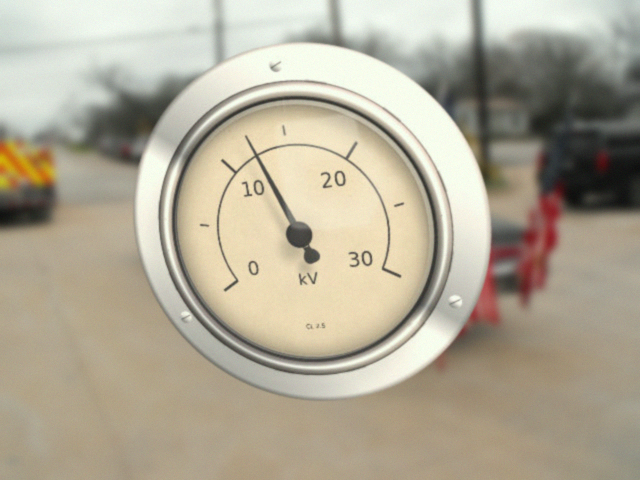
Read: 12.5 (kV)
